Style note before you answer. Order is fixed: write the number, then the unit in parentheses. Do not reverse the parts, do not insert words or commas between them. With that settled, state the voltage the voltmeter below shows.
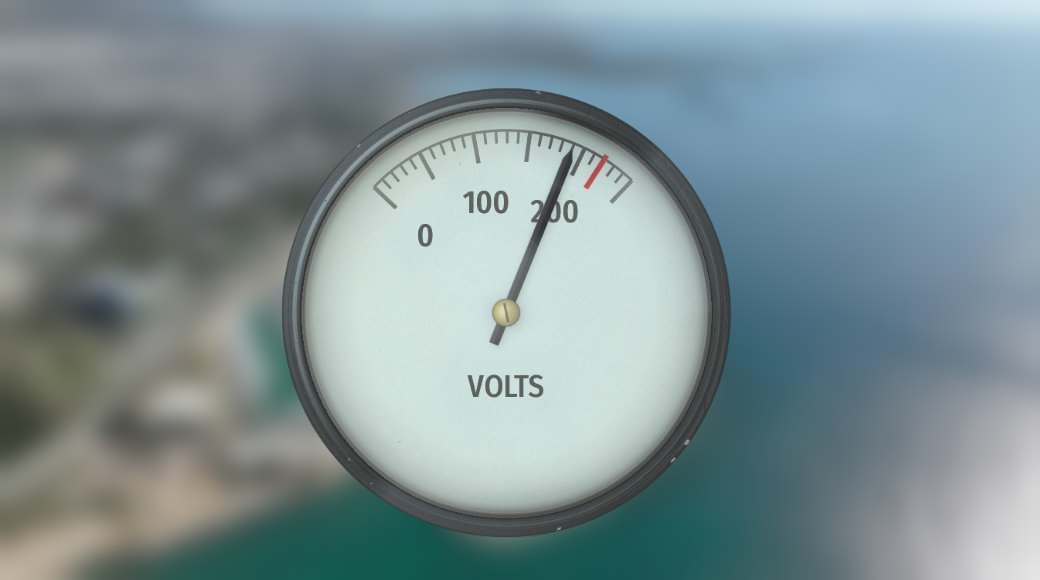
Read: 190 (V)
